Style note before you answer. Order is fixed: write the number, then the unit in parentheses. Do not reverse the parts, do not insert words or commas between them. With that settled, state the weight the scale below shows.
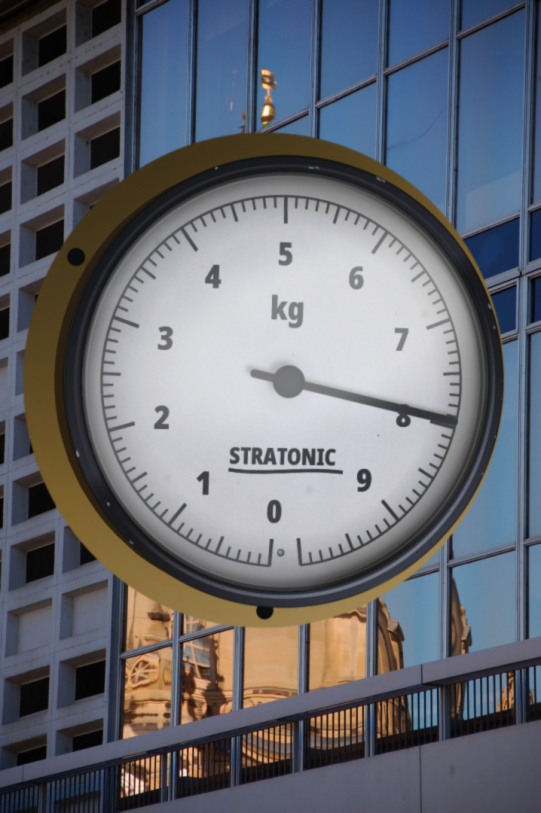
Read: 7.95 (kg)
